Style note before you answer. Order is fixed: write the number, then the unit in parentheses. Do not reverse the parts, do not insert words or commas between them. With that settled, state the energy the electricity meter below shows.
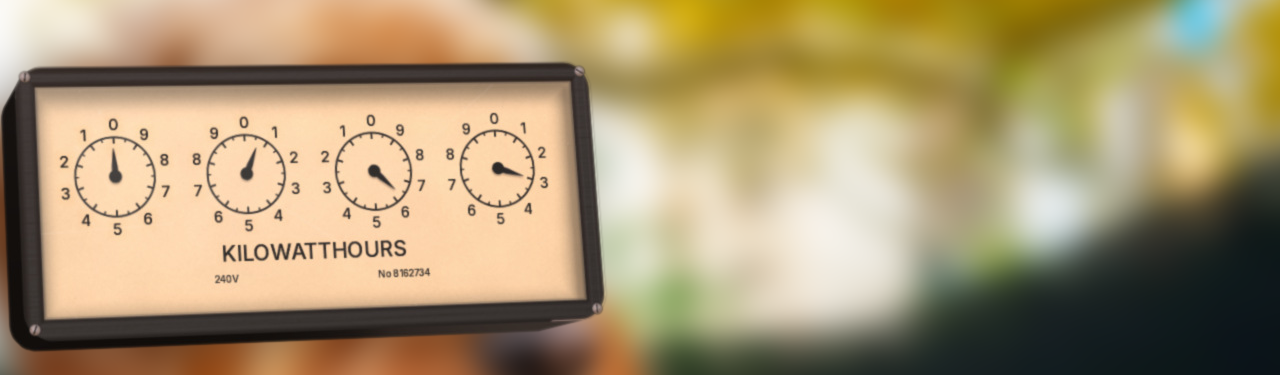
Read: 63 (kWh)
